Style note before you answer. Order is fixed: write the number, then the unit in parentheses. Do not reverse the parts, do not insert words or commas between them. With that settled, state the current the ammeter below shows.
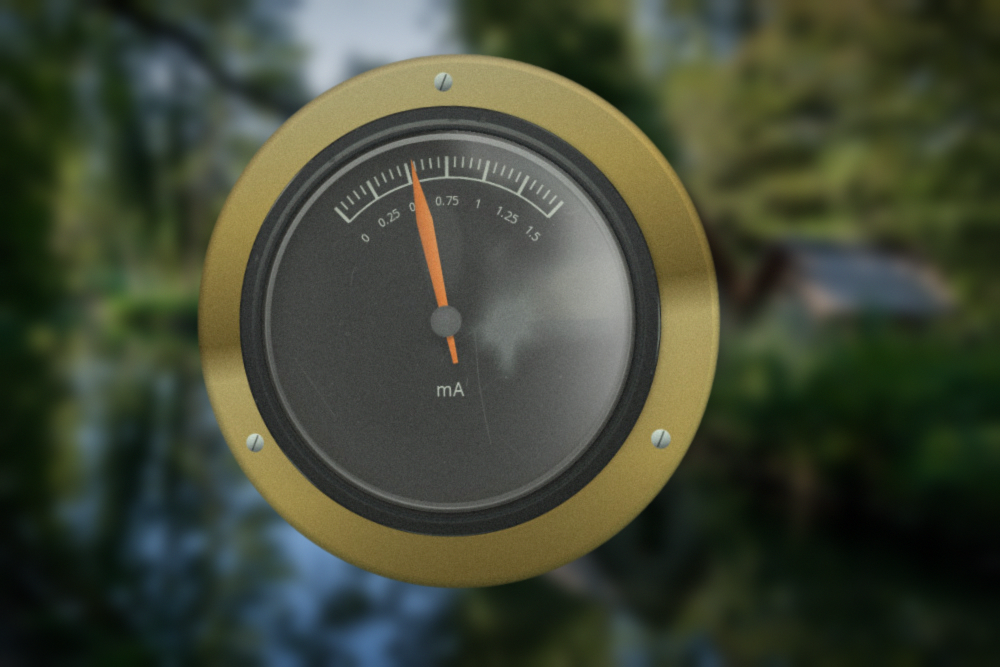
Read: 0.55 (mA)
